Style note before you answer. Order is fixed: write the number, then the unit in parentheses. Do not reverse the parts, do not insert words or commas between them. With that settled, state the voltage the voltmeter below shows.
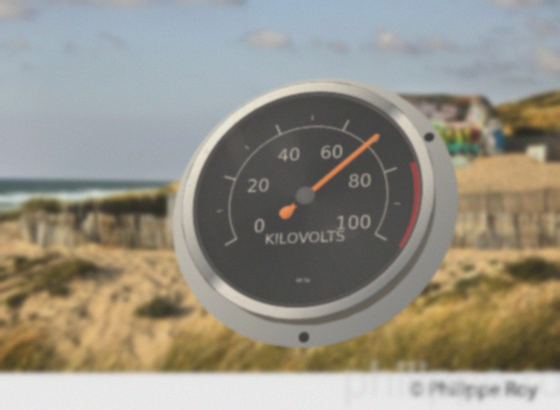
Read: 70 (kV)
